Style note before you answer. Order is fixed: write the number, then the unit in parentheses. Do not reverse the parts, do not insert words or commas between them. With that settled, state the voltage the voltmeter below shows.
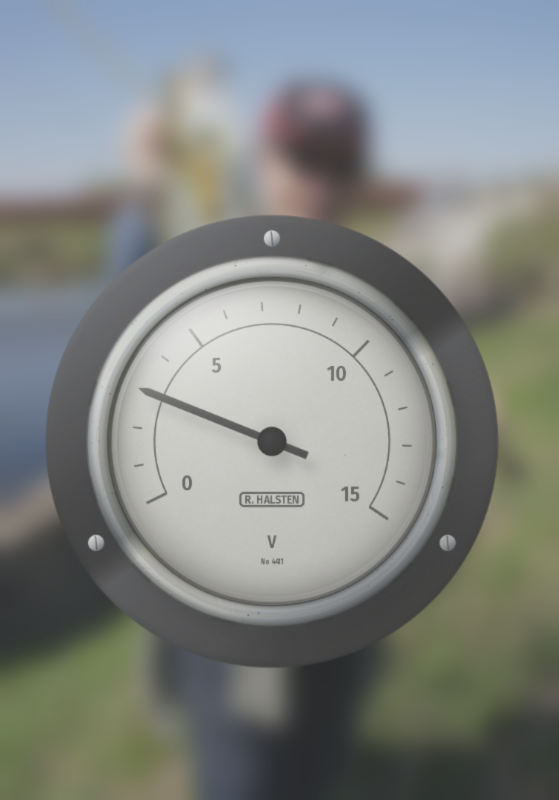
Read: 3 (V)
